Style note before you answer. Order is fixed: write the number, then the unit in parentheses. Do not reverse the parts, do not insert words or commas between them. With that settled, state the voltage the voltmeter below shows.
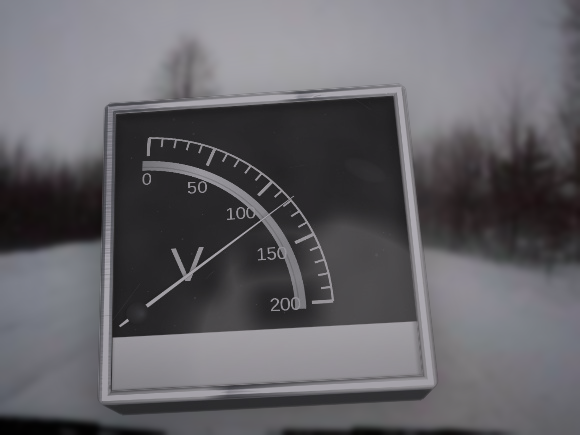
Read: 120 (V)
